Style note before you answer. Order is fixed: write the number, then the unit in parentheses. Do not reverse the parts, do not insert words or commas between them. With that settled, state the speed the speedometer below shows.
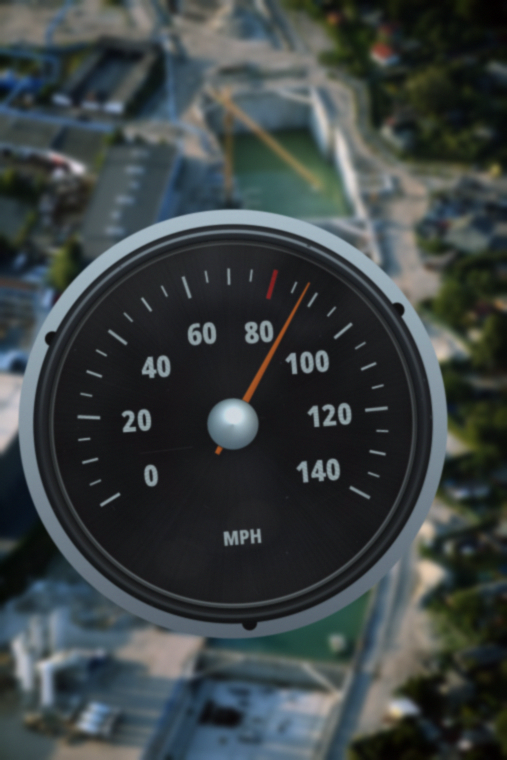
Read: 87.5 (mph)
